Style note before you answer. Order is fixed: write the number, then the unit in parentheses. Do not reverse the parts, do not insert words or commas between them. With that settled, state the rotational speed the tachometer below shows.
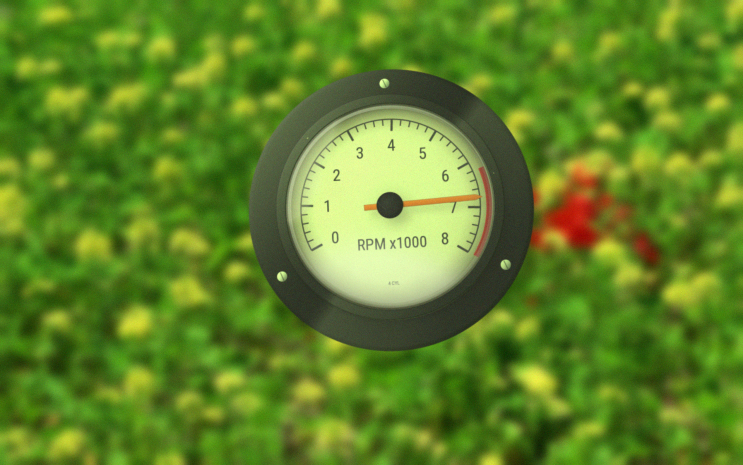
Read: 6800 (rpm)
